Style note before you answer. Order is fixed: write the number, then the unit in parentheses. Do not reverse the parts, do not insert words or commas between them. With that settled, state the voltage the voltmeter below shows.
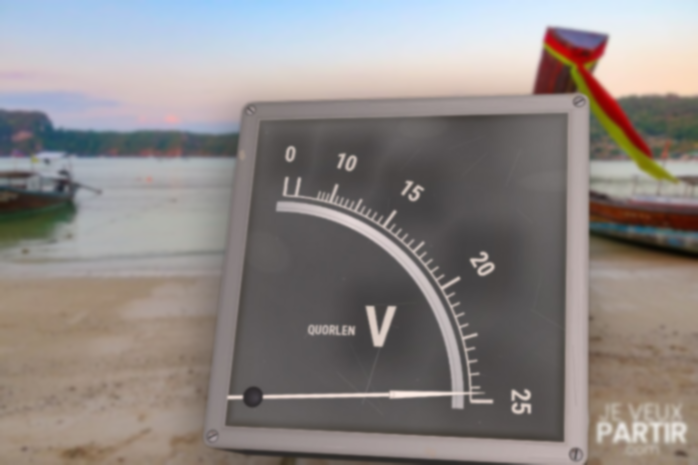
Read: 24.75 (V)
